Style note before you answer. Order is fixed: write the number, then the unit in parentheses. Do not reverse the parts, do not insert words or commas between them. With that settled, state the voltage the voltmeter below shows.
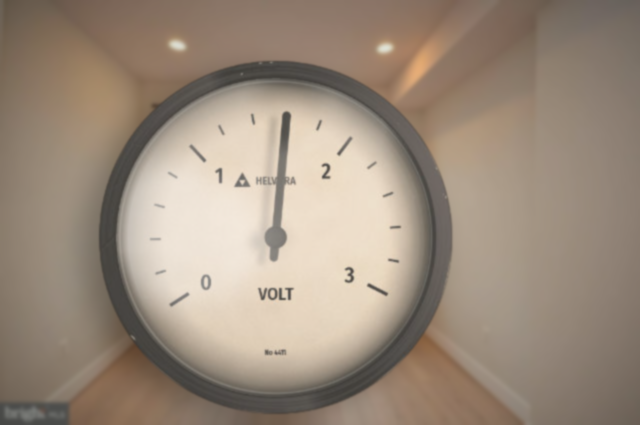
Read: 1.6 (V)
